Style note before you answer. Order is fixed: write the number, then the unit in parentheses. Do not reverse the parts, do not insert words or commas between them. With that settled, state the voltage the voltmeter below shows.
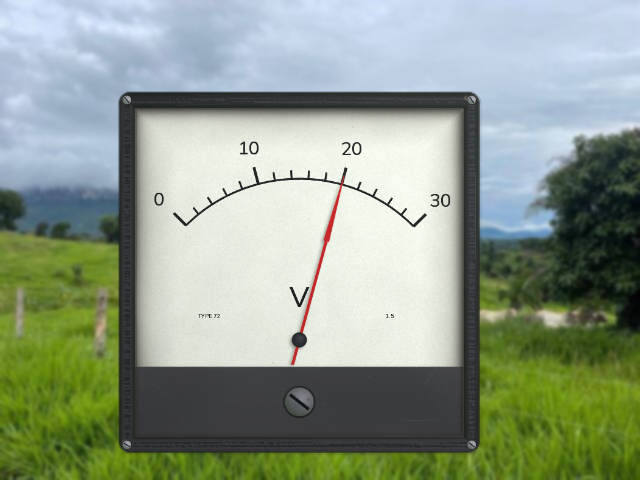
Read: 20 (V)
